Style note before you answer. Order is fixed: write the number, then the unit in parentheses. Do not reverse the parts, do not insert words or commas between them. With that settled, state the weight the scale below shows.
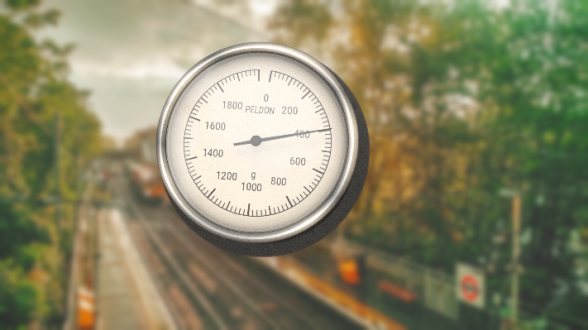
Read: 400 (g)
